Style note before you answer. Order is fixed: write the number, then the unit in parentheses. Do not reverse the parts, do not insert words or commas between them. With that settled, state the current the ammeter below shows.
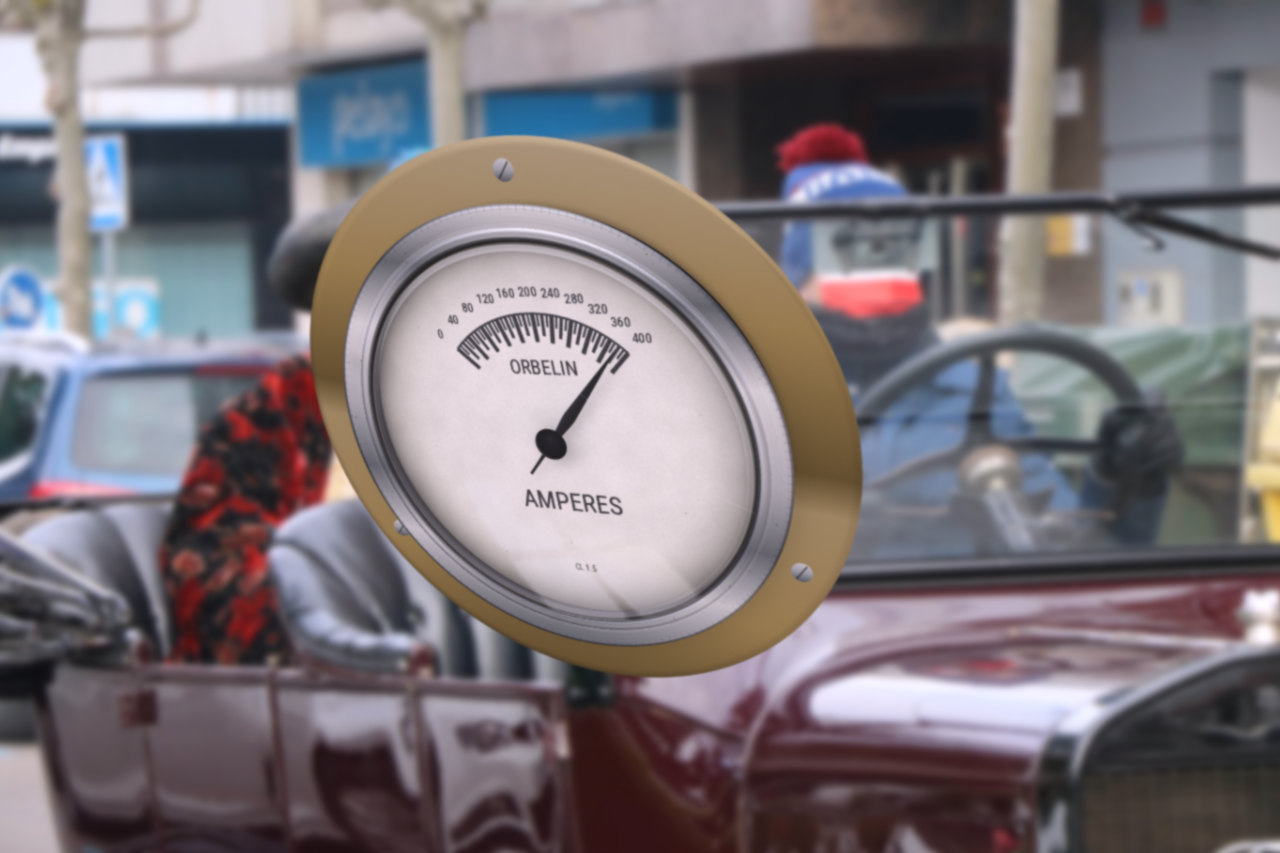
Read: 380 (A)
